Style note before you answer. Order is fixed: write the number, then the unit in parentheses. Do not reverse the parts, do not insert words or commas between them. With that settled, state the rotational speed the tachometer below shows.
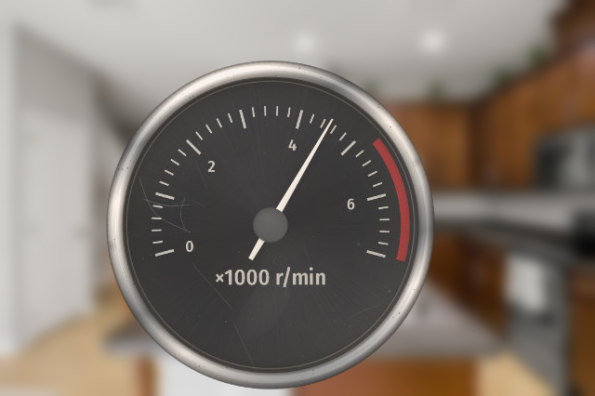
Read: 4500 (rpm)
